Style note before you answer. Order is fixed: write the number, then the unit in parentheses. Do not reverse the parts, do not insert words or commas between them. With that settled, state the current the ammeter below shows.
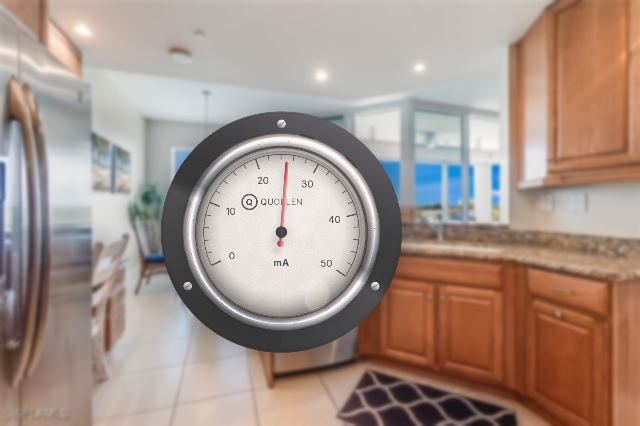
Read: 25 (mA)
